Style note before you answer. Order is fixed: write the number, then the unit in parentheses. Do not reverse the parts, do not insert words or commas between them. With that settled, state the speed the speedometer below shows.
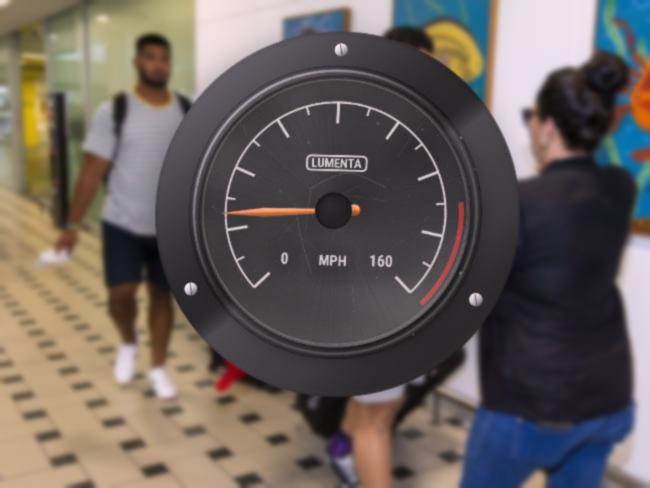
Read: 25 (mph)
